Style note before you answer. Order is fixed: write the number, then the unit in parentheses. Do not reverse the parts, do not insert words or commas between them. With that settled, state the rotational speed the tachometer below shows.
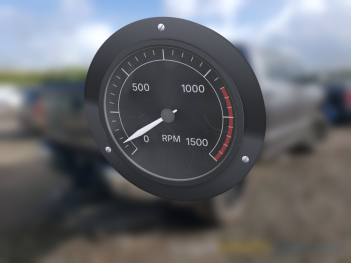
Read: 75 (rpm)
